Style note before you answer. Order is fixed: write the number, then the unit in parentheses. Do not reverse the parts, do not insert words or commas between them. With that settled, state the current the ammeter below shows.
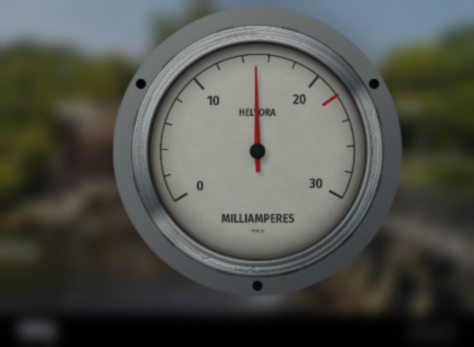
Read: 15 (mA)
